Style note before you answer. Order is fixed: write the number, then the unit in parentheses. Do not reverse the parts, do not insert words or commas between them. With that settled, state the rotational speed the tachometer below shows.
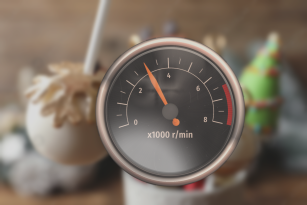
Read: 3000 (rpm)
